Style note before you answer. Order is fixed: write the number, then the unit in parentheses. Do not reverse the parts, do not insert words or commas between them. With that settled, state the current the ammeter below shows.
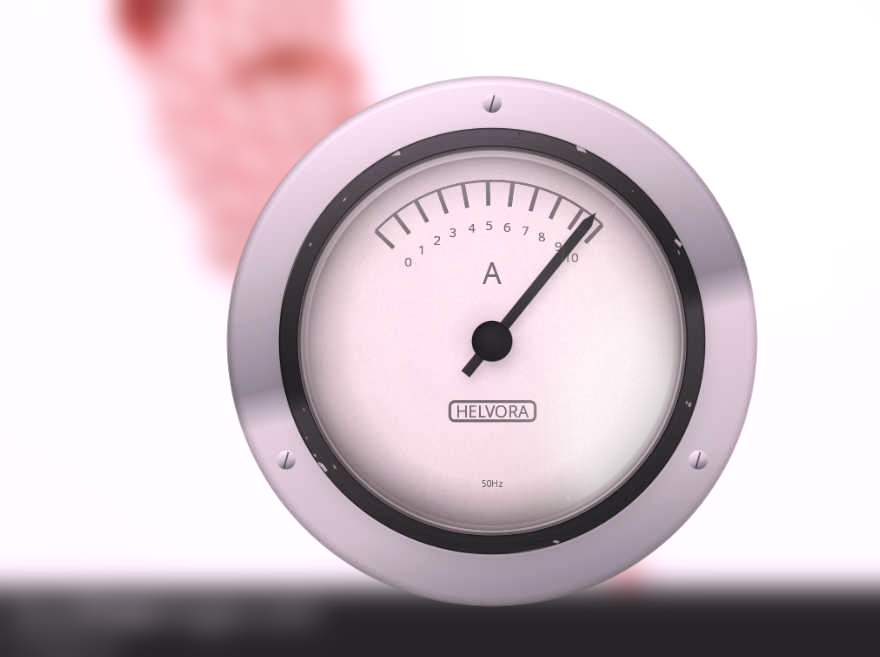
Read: 9.5 (A)
